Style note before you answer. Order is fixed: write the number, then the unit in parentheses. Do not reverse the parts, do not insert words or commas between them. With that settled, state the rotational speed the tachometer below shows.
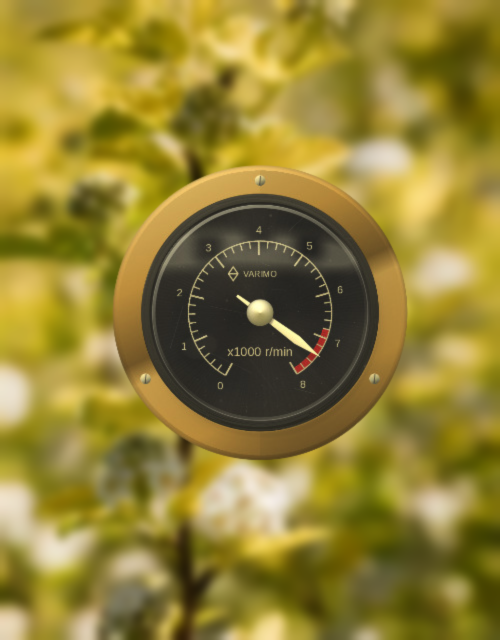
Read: 7400 (rpm)
